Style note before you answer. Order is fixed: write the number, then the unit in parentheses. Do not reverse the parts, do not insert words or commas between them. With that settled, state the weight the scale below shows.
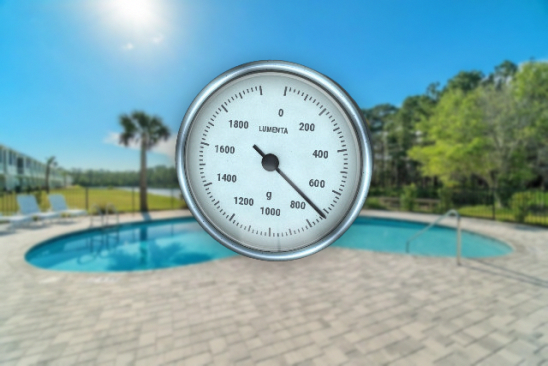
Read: 720 (g)
